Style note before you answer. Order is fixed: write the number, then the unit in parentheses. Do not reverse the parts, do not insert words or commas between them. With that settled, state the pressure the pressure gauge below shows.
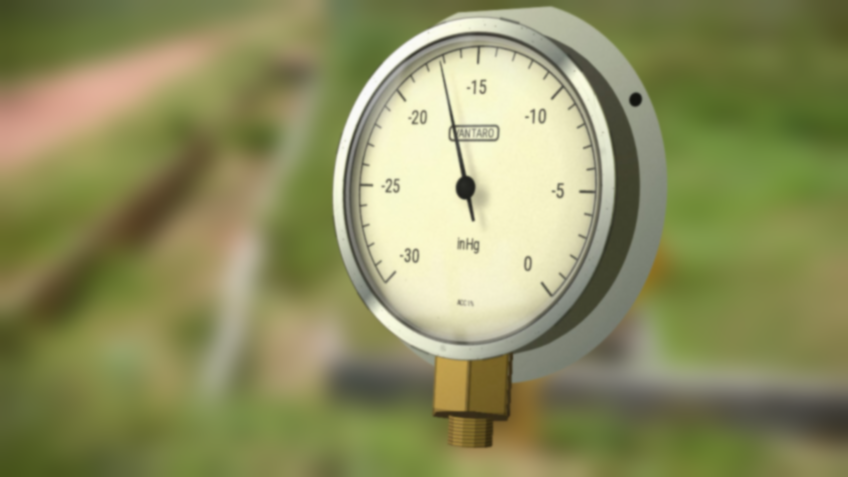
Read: -17 (inHg)
